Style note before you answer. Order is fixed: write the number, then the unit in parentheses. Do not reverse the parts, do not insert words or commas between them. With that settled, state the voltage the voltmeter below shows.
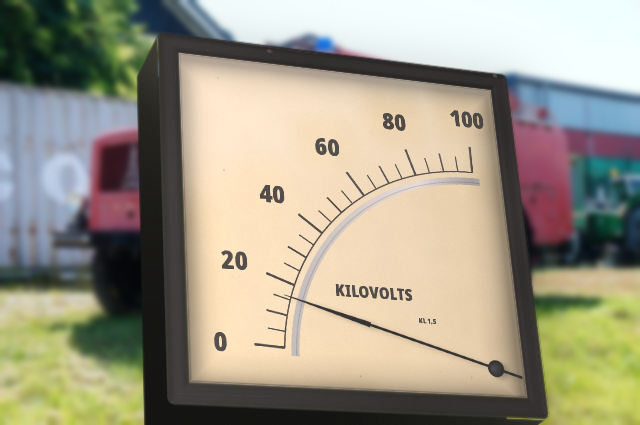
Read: 15 (kV)
